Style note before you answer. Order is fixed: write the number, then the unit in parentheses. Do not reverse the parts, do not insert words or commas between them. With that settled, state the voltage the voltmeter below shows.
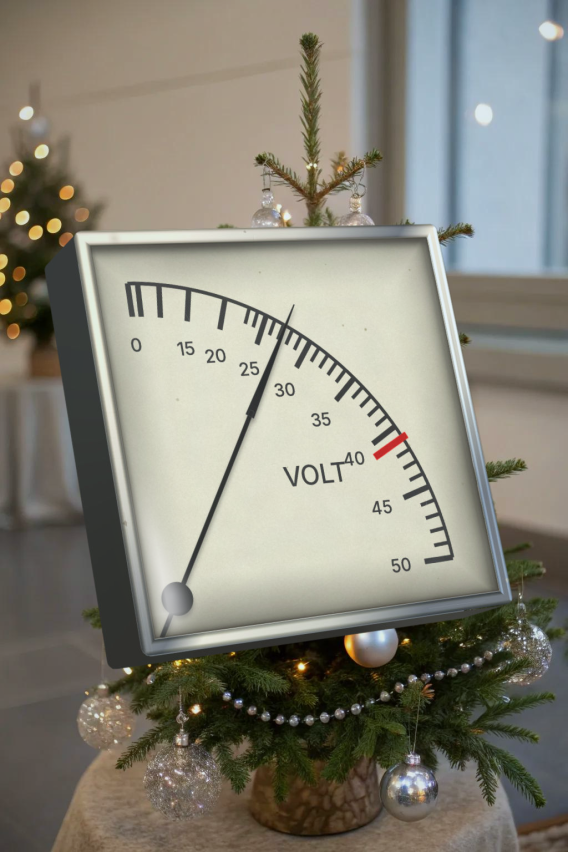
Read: 27 (V)
